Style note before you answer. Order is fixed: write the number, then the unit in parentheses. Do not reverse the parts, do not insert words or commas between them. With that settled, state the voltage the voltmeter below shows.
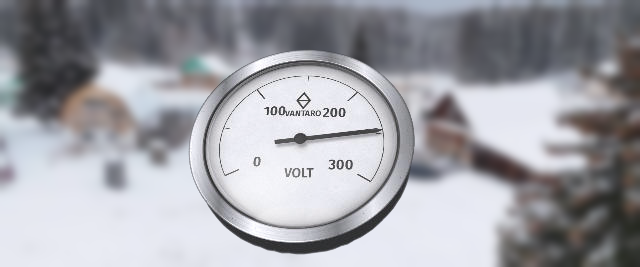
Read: 250 (V)
